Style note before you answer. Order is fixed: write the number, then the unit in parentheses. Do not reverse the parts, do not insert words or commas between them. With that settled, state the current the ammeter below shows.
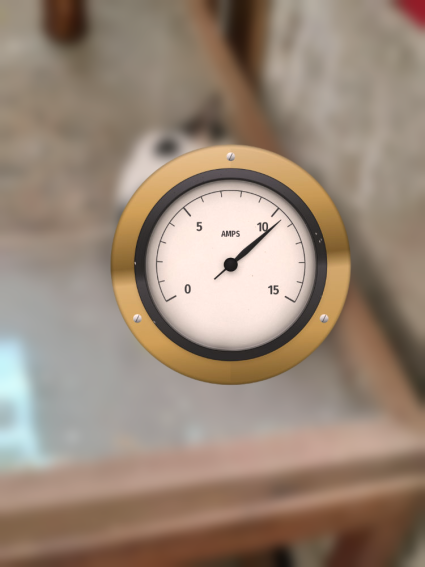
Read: 10.5 (A)
